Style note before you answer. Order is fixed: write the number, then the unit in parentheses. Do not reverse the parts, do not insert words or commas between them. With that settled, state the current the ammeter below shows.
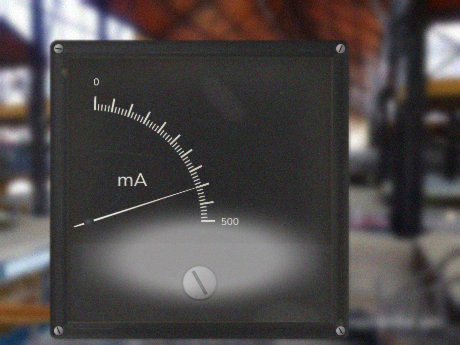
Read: 400 (mA)
